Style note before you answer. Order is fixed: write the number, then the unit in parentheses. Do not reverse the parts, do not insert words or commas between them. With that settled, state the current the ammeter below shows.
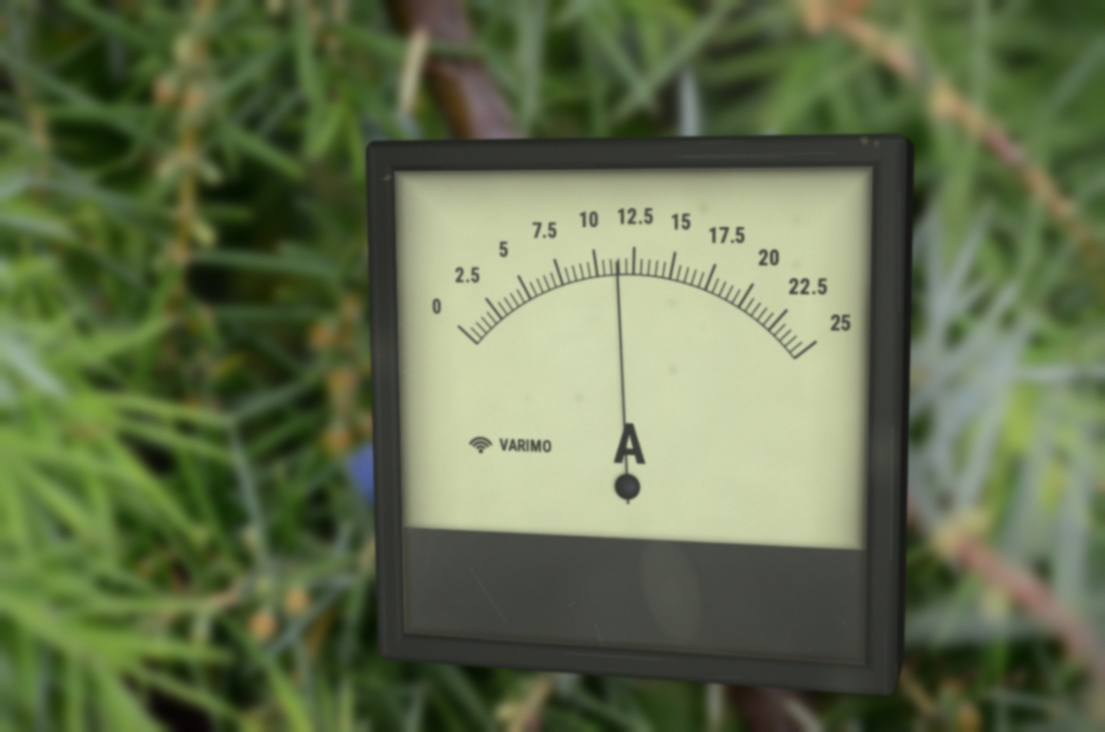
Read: 11.5 (A)
